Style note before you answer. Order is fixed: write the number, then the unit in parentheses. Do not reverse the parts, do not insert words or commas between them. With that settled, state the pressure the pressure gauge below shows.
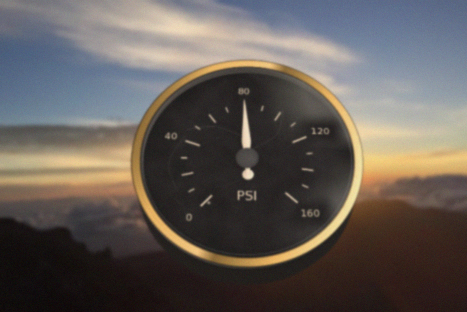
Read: 80 (psi)
